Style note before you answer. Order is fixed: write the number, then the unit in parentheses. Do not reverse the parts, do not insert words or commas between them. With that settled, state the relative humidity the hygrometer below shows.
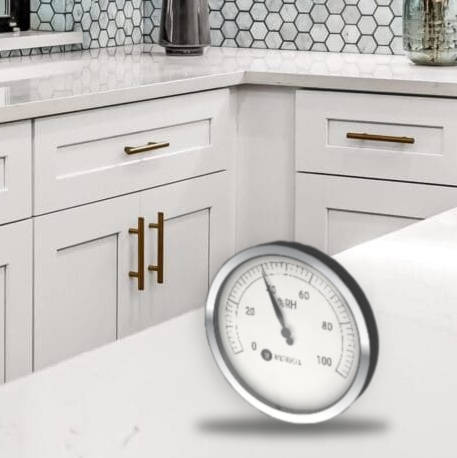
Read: 40 (%)
